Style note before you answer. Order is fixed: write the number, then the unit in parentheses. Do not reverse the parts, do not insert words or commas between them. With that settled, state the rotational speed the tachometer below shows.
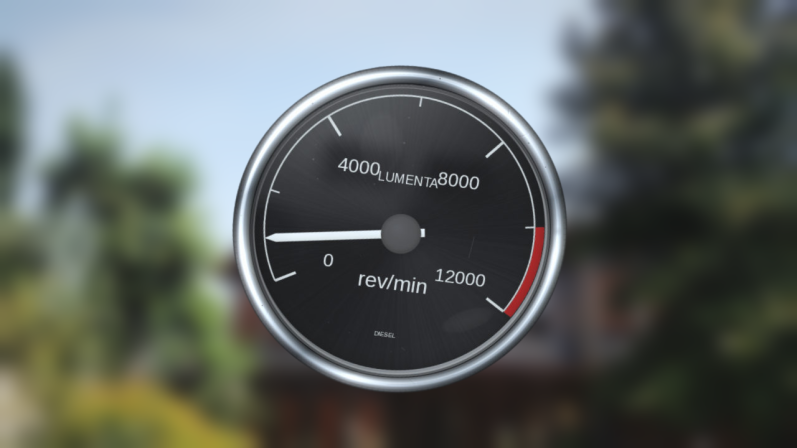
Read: 1000 (rpm)
